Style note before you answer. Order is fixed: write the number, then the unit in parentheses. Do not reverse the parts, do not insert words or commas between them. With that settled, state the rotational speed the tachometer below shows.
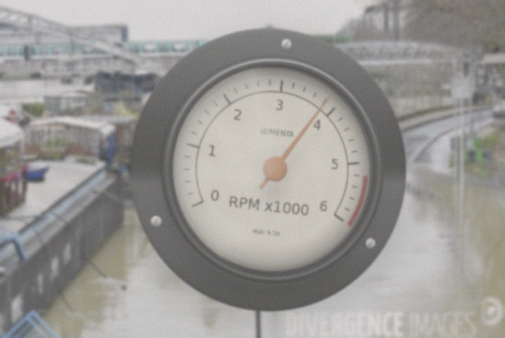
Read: 3800 (rpm)
